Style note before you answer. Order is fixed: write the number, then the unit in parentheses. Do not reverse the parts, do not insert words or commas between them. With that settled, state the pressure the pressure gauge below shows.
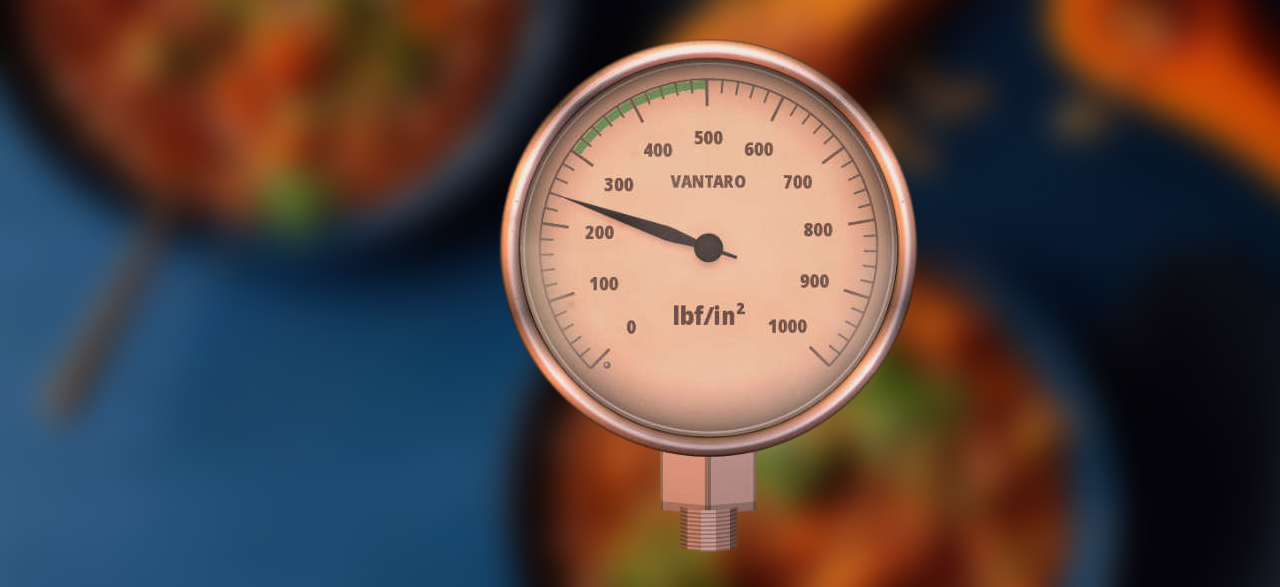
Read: 240 (psi)
